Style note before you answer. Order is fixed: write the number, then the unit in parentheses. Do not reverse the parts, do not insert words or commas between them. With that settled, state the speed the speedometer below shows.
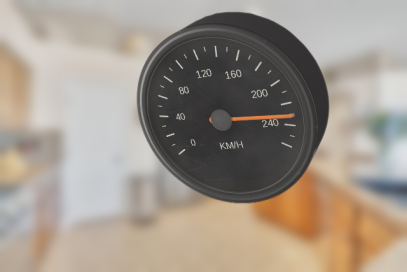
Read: 230 (km/h)
